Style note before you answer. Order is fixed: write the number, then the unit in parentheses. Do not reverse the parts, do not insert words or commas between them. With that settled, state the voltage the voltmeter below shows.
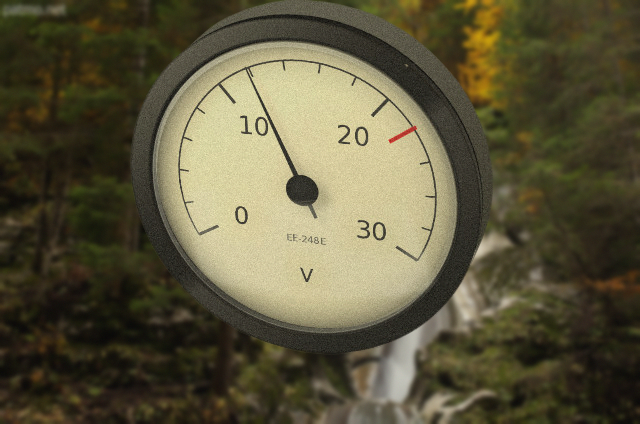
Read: 12 (V)
